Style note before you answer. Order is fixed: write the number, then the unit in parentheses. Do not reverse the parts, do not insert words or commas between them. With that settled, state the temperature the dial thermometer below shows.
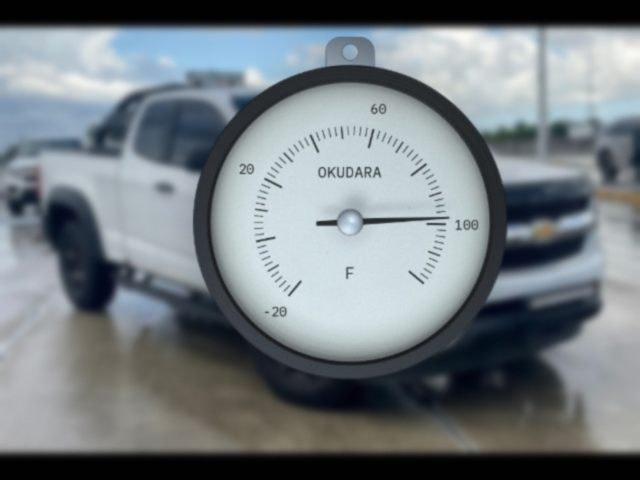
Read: 98 (°F)
